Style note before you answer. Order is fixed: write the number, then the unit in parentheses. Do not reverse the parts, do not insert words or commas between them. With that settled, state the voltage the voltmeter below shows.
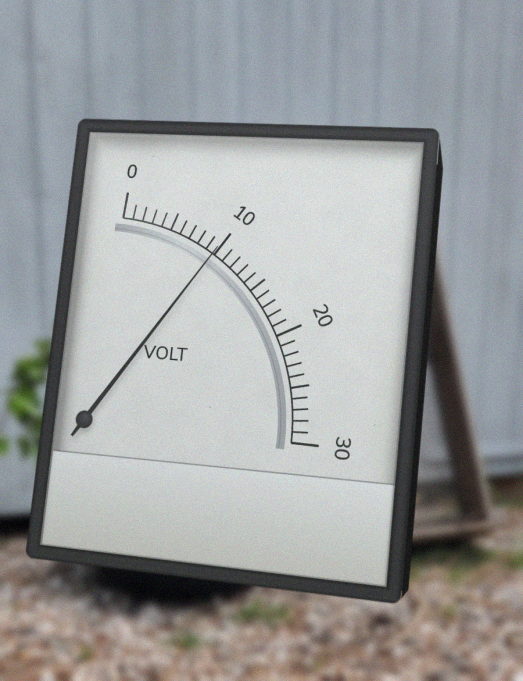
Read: 10 (V)
